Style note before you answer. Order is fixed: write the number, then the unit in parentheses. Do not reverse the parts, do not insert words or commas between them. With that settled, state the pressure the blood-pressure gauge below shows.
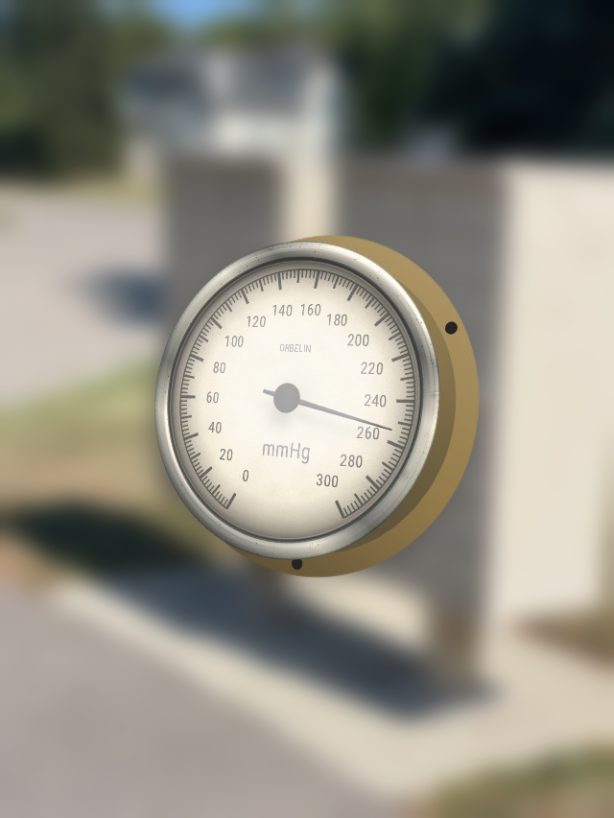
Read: 254 (mmHg)
